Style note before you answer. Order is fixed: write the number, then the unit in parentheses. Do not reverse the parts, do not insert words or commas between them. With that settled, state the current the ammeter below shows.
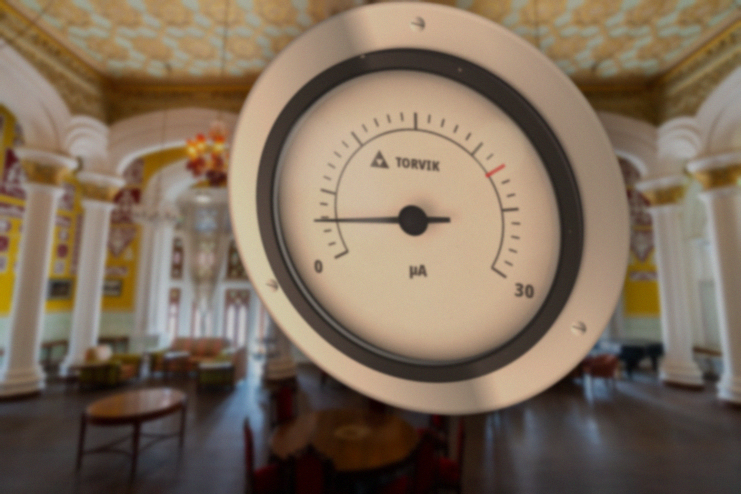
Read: 3 (µA)
